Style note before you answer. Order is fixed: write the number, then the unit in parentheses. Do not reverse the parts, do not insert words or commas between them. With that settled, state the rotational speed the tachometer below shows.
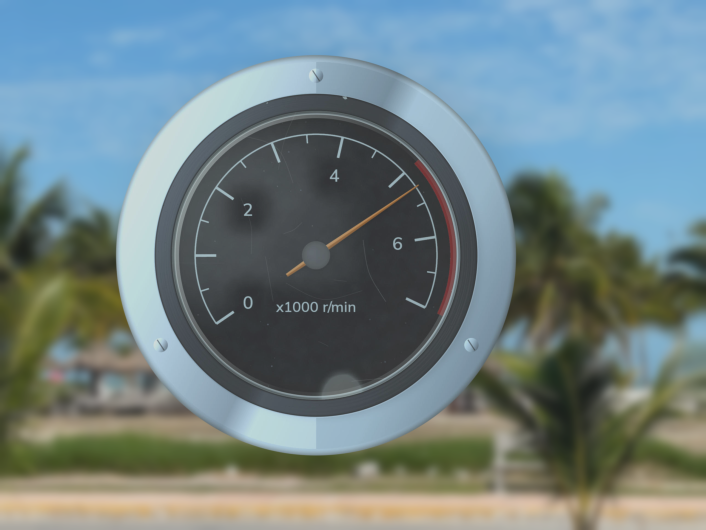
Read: 5250 (rpm)
